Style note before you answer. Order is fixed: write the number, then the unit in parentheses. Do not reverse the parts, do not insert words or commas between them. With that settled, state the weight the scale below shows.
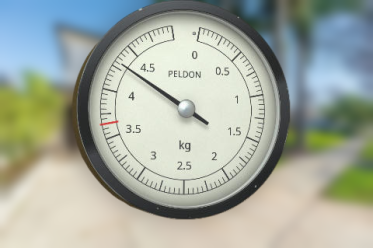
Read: 4.3 (kg)
